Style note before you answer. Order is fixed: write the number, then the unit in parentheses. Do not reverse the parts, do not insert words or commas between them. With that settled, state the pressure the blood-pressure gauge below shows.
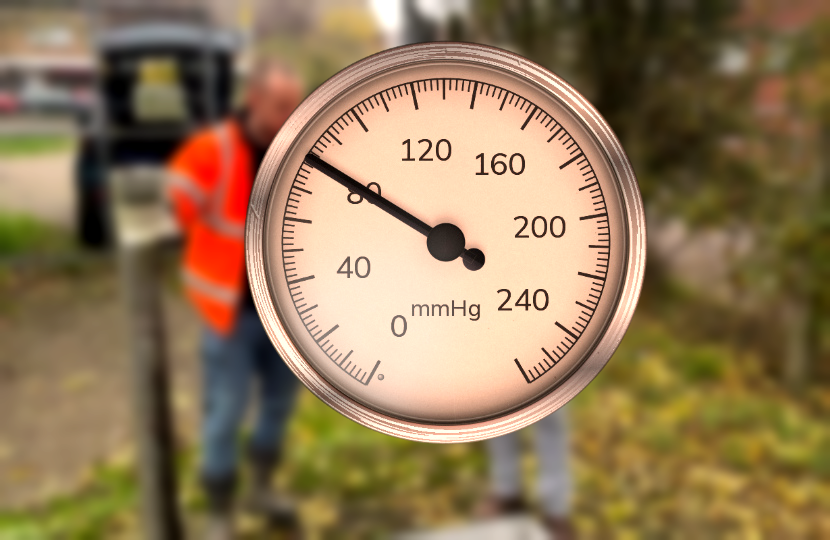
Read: 80 (mmHg)
